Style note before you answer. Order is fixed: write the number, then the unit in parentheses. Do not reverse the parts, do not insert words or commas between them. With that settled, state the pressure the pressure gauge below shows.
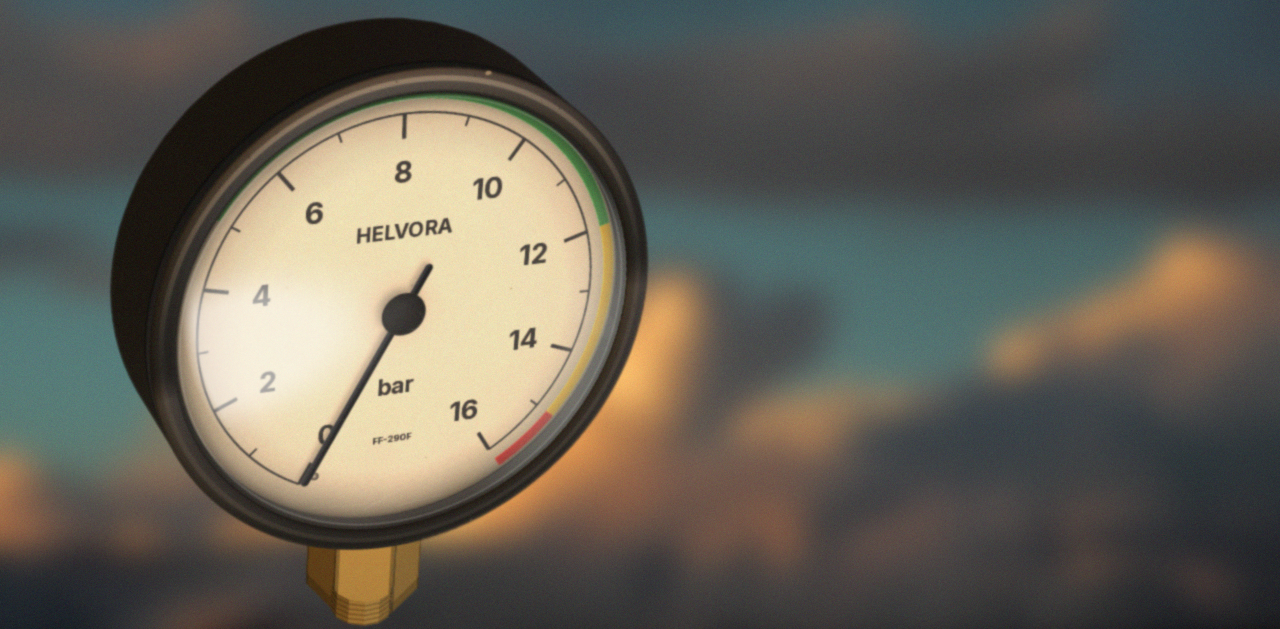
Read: 0 (bar)
